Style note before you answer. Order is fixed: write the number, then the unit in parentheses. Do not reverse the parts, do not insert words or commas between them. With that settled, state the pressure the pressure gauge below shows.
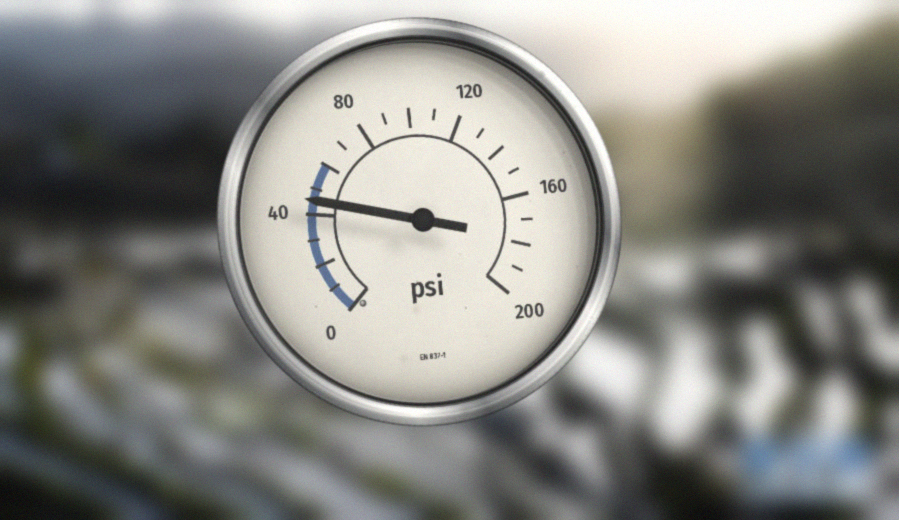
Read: 45 (psi)
